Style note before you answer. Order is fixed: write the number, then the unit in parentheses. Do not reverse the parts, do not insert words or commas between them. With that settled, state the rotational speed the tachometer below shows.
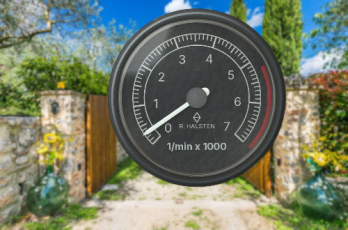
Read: 300 (rpm)
